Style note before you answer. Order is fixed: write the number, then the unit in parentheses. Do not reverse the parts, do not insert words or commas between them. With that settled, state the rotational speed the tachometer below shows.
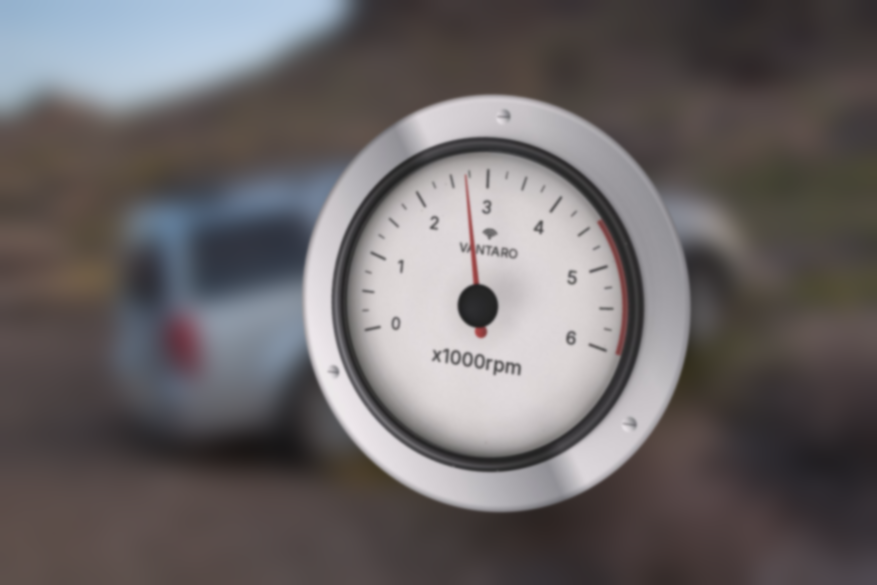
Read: 2750 (rpm)
